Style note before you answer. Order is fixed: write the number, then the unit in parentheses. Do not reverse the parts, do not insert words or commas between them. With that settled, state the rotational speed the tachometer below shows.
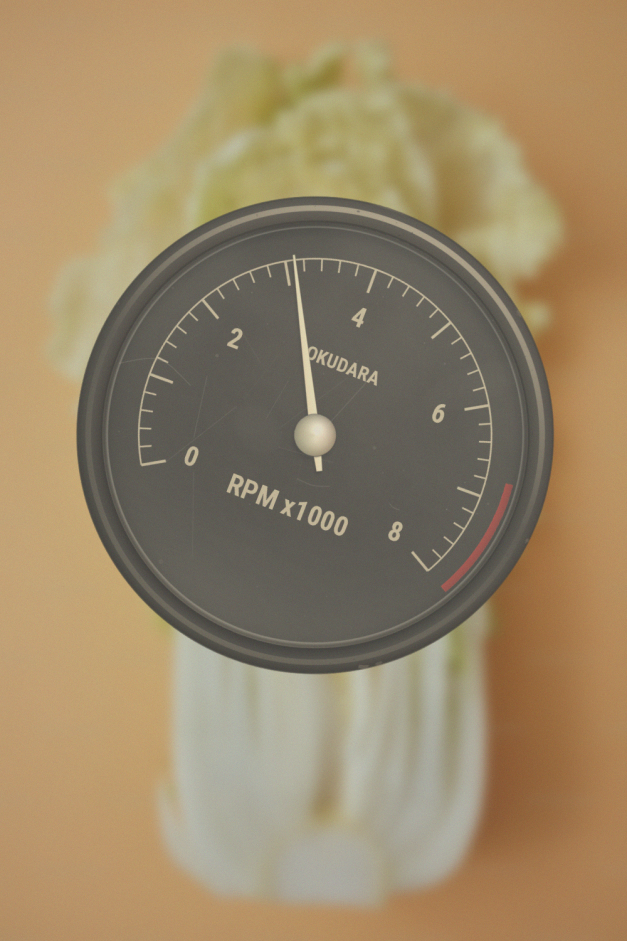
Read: 3100 (rpm)
